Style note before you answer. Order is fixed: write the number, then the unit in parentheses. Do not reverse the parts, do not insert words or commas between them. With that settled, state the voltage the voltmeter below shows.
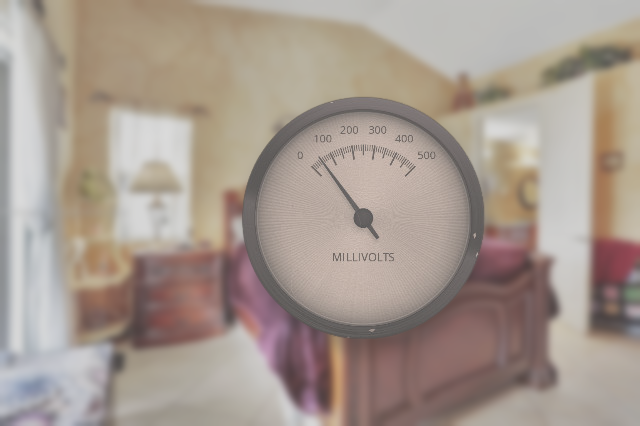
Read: 50 (mV)
